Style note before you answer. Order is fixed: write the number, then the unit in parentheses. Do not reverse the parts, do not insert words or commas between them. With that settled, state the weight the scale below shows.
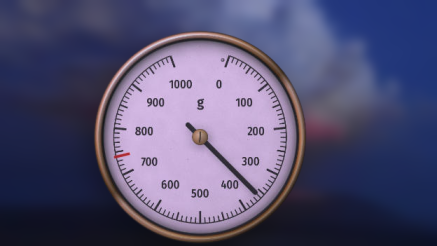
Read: 360 (g)
